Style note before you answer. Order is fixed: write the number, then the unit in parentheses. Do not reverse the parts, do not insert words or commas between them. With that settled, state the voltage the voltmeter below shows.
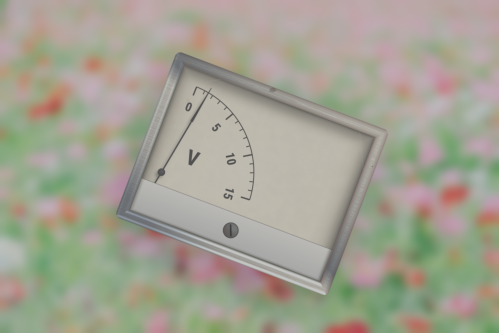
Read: 1.5 (V)
